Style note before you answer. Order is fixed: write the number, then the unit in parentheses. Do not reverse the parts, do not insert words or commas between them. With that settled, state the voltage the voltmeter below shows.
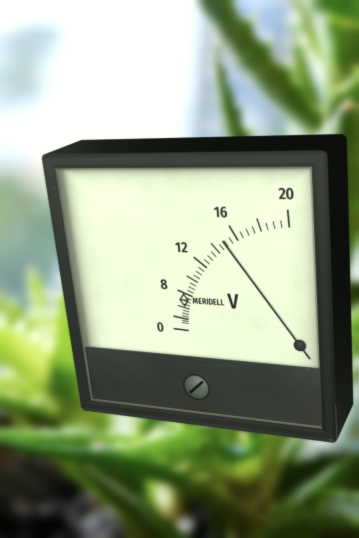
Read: 15 (V)
